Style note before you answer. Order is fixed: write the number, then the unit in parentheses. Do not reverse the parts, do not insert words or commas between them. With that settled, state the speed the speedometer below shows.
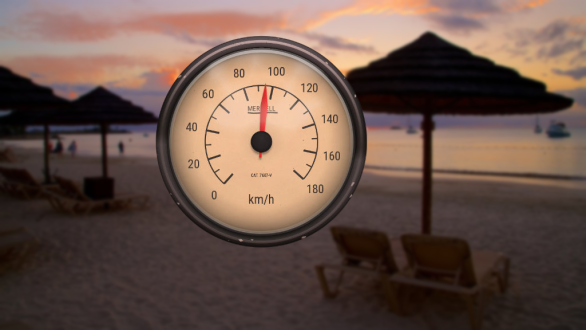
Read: 95 (km/h)
